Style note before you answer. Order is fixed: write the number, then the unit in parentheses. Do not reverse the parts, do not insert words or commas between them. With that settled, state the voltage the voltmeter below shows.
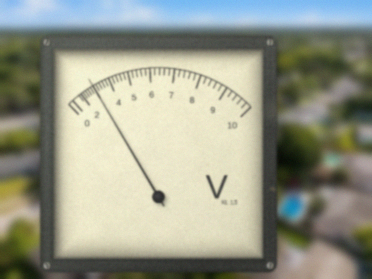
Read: 3 (V)
